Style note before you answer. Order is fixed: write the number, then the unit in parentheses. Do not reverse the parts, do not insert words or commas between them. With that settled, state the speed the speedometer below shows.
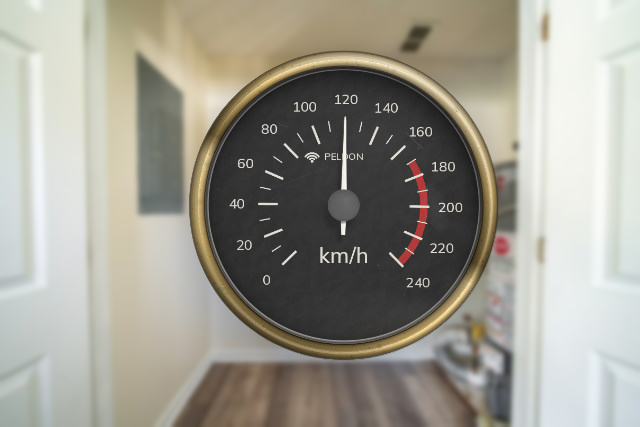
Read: 120 (km/h)
